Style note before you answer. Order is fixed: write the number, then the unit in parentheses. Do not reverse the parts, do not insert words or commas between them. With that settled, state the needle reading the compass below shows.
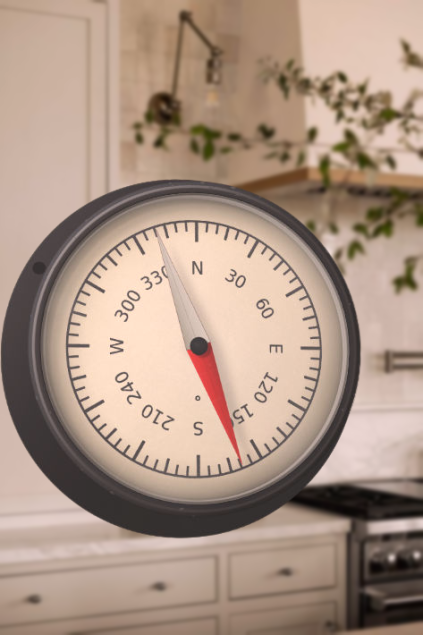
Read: 160 (°)
